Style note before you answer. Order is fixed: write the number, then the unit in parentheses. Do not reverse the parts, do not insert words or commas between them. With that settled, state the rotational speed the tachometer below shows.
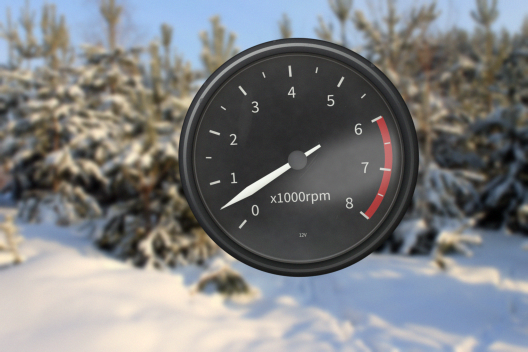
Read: 500 (rpm)
